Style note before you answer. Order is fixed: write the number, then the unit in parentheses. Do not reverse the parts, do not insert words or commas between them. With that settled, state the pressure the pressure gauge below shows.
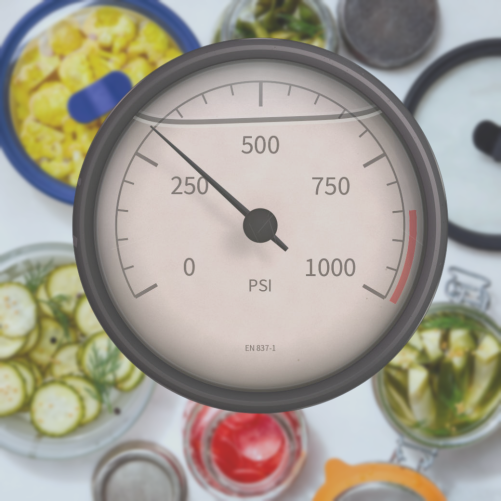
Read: 300 (psi)
